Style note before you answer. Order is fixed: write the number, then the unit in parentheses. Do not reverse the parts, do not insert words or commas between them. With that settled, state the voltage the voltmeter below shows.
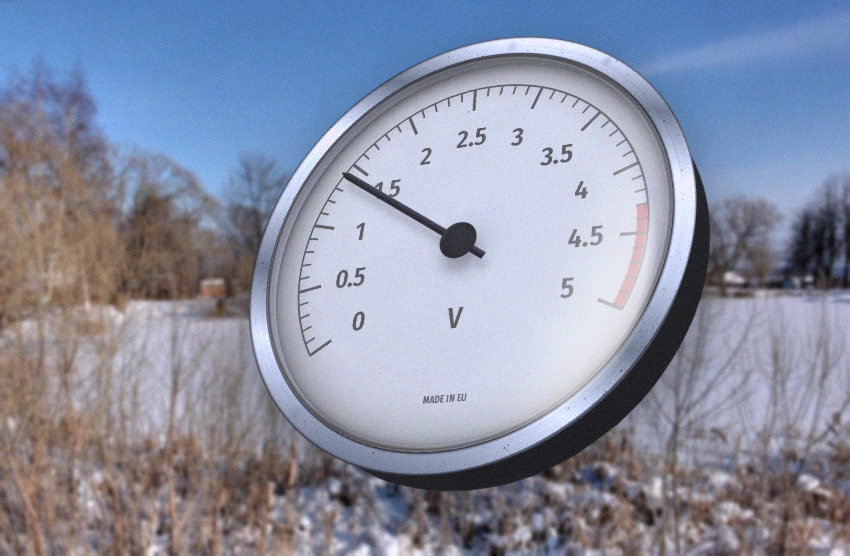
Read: 1.4 (V)
